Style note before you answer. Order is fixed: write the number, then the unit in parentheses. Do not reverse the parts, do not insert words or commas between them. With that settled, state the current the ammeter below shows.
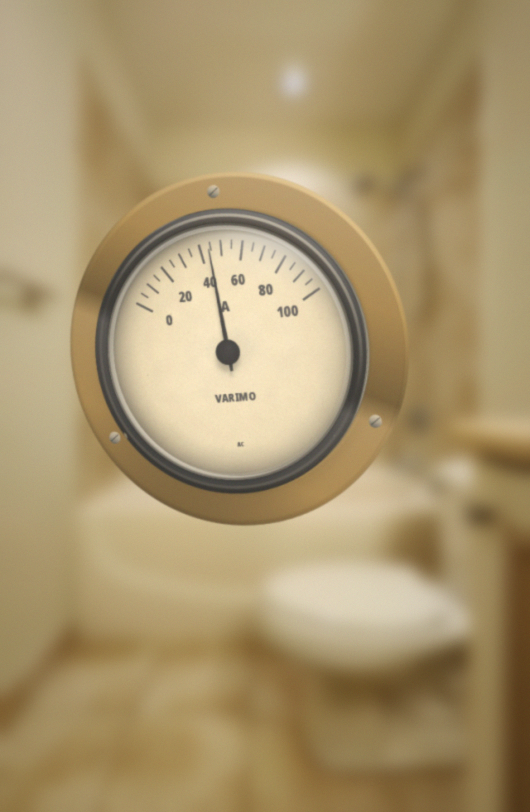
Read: 45 (A)
